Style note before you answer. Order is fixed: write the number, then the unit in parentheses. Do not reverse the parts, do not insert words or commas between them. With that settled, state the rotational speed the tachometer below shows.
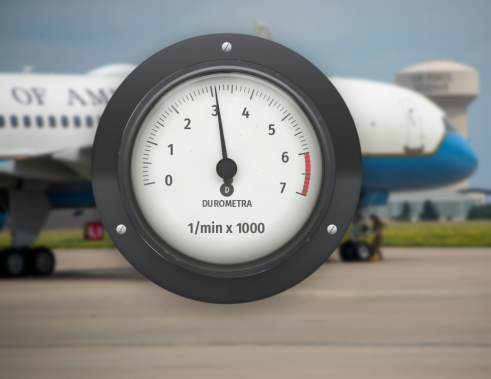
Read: 3100 (rpm)
